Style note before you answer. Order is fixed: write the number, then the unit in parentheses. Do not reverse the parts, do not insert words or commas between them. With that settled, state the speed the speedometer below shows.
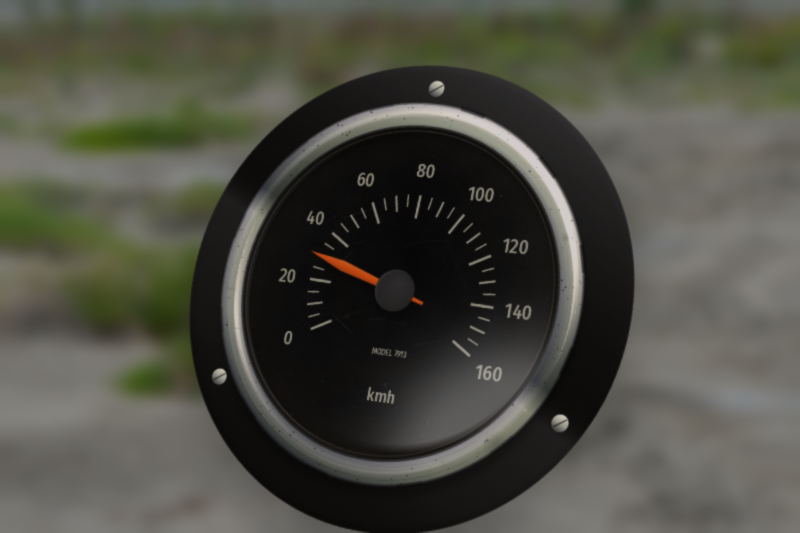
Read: 30 (km/h)
